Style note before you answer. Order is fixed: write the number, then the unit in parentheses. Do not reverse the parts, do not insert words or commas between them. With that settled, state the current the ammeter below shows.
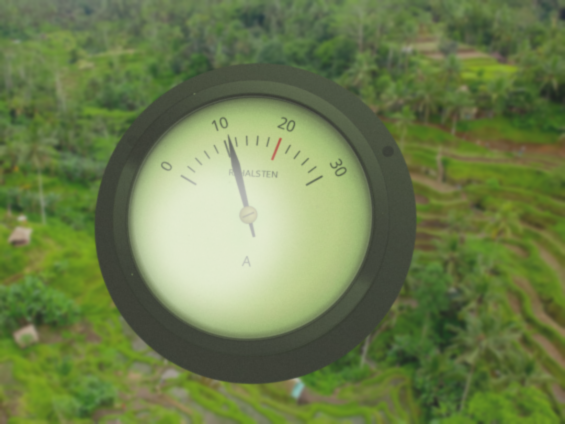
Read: 11 (A)
